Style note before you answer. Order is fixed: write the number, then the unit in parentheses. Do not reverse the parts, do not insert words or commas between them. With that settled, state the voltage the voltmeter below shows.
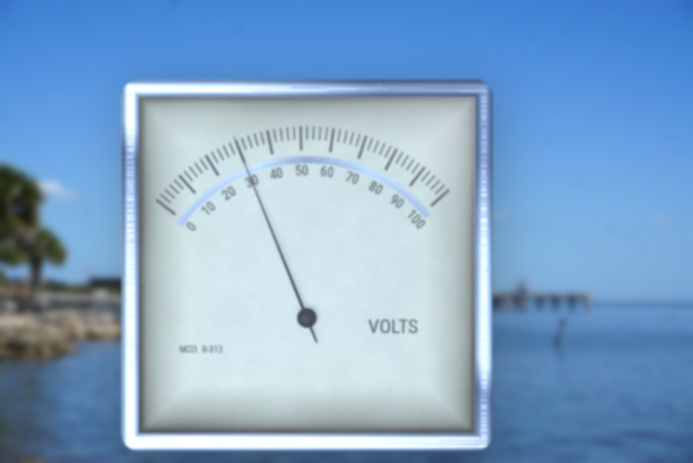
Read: 30 (V)
